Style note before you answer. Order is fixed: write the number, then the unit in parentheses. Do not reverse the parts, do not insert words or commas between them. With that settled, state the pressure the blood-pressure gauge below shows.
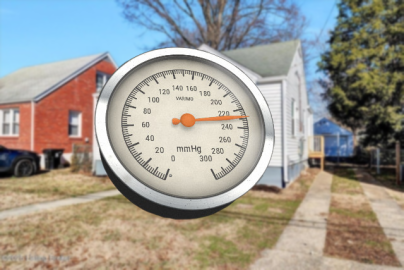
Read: 230 (mmHg)
